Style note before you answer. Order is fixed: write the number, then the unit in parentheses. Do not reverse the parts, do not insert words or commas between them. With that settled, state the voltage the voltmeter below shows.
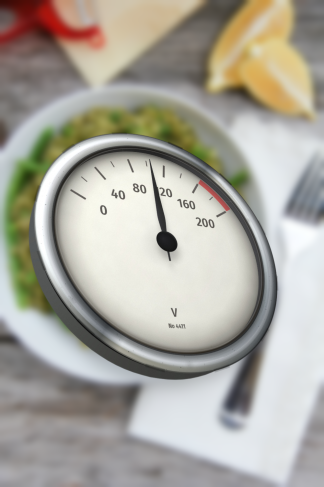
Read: 100 (V)
